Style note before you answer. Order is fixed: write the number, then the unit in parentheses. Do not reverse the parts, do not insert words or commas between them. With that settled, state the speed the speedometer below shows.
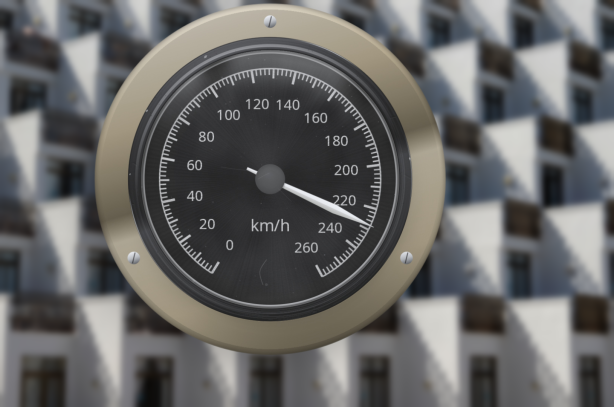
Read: 228 (km/h)
